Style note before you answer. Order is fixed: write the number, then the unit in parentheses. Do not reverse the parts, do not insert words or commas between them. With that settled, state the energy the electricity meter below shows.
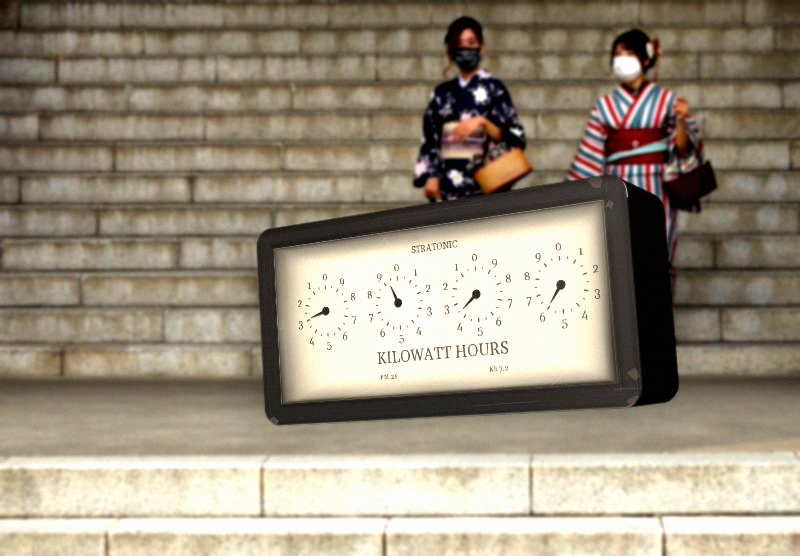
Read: 2936 (kWh)
